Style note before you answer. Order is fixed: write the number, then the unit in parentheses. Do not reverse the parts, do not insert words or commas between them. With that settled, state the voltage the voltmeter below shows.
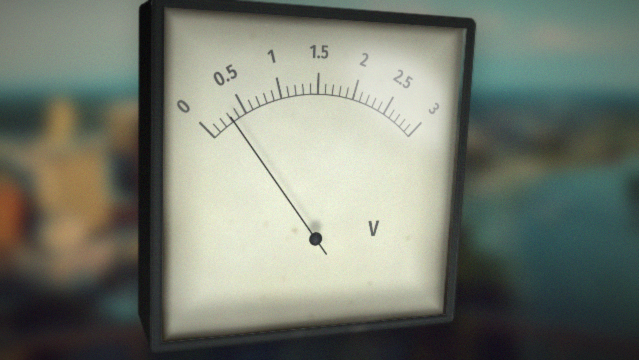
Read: 0.3 (V)
